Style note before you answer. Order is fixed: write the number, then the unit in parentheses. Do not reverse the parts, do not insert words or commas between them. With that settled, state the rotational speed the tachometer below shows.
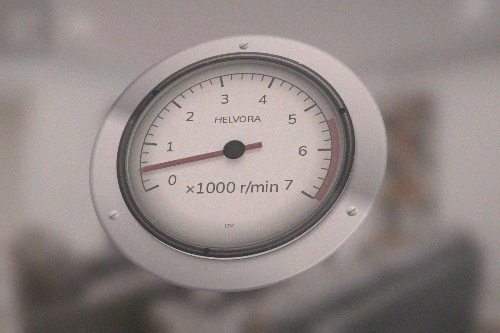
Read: 400 (rpm)
